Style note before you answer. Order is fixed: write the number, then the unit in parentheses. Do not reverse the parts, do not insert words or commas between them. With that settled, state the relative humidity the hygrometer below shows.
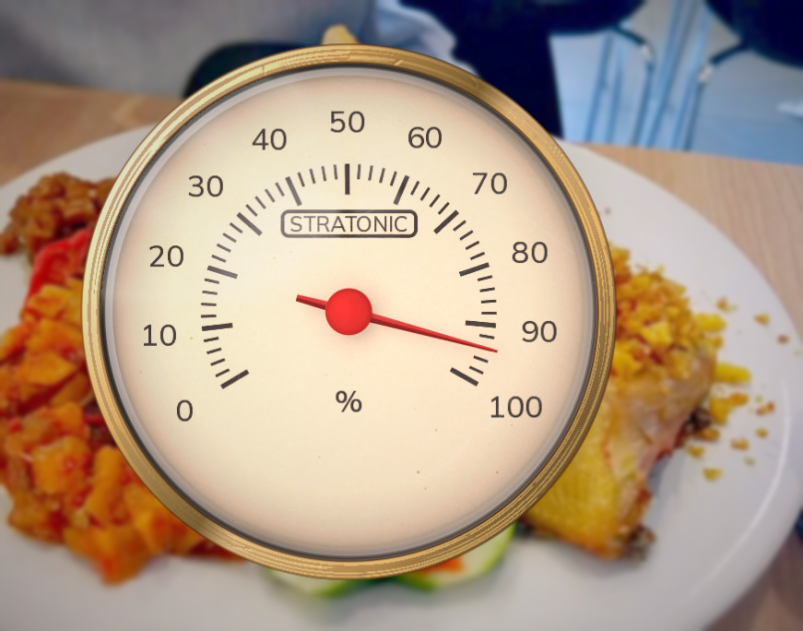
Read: 94 (%)
